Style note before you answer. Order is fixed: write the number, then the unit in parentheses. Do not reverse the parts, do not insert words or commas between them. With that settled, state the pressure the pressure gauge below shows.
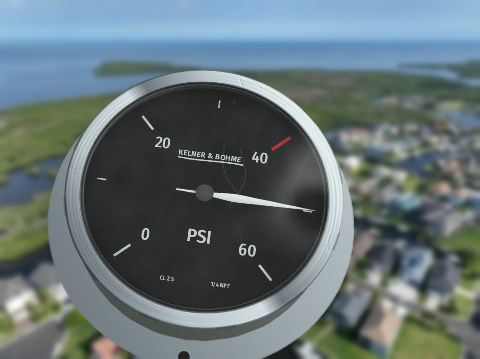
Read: 50 (psi)
